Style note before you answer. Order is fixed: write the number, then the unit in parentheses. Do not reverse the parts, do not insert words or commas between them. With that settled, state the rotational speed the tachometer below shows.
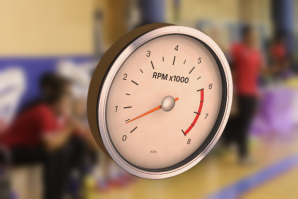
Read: 500 (rpm)
